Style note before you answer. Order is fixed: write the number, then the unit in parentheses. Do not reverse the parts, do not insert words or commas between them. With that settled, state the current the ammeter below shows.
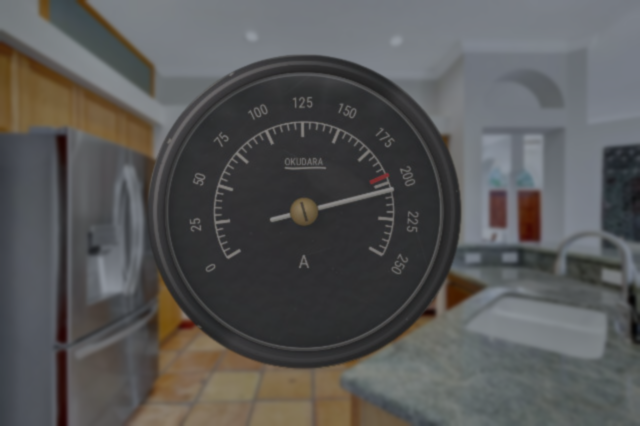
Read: 205 (A)
